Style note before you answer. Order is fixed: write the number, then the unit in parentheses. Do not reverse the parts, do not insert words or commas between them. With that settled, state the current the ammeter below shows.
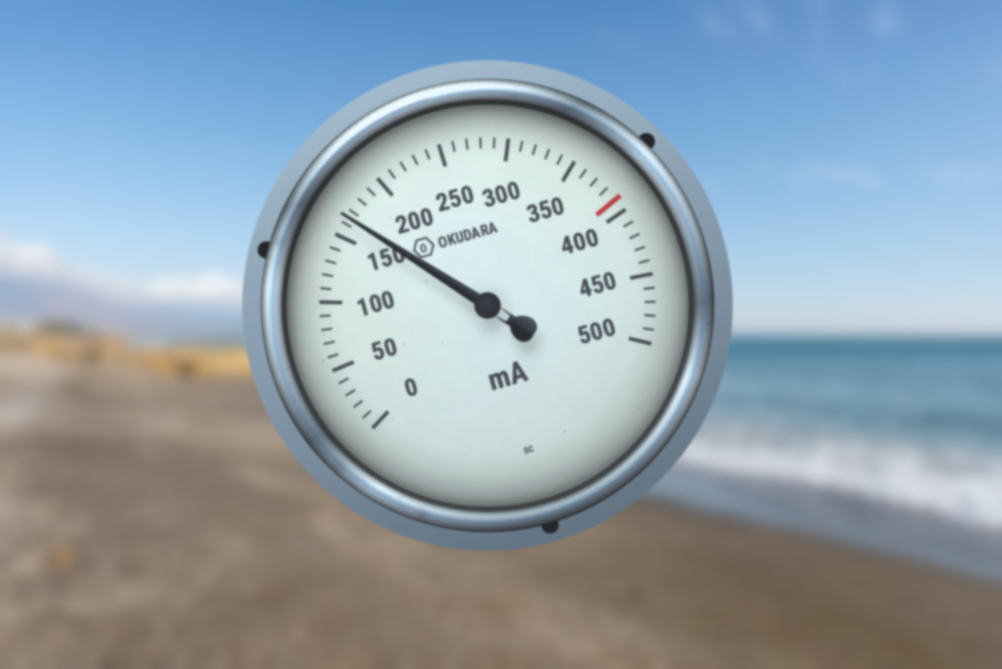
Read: 165 (mA)
